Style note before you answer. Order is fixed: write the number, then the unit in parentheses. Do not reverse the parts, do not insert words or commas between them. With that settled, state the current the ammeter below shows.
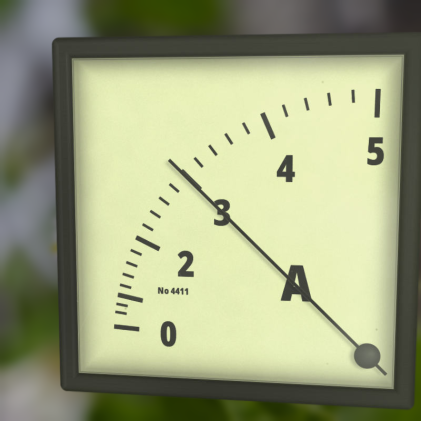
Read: 3 (A)
